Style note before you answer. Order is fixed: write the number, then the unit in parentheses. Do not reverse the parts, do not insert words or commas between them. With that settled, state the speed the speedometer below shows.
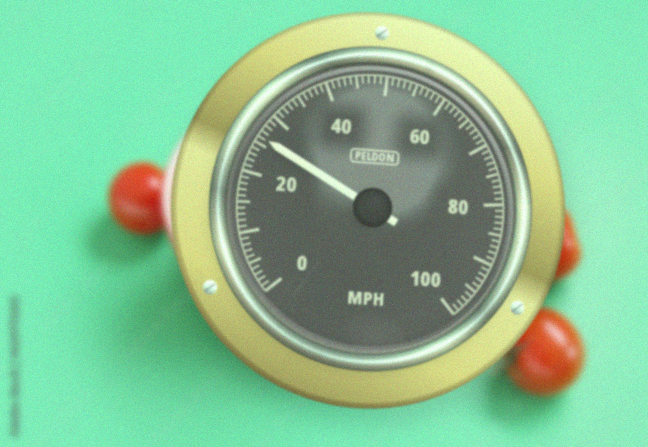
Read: 26 (mph)
